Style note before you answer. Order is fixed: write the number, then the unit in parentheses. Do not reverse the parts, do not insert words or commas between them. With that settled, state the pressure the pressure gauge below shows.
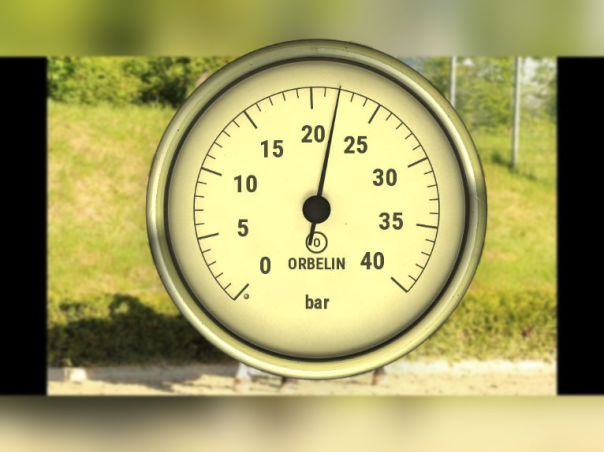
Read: 22 (bar)
